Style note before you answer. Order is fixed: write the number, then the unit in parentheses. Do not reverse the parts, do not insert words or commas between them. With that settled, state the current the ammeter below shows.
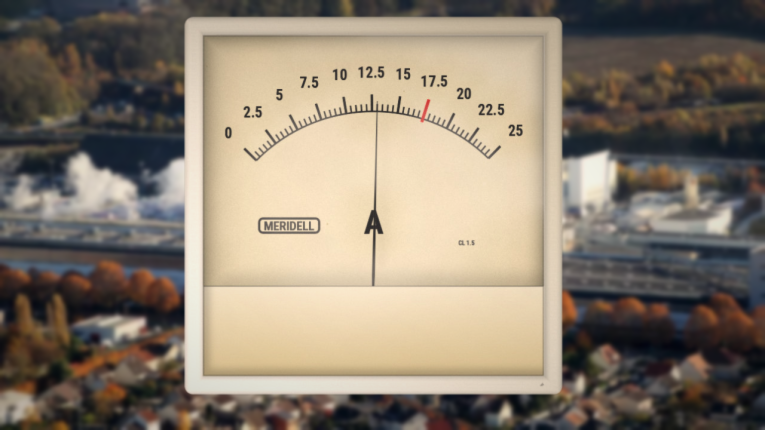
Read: 13 (A)
